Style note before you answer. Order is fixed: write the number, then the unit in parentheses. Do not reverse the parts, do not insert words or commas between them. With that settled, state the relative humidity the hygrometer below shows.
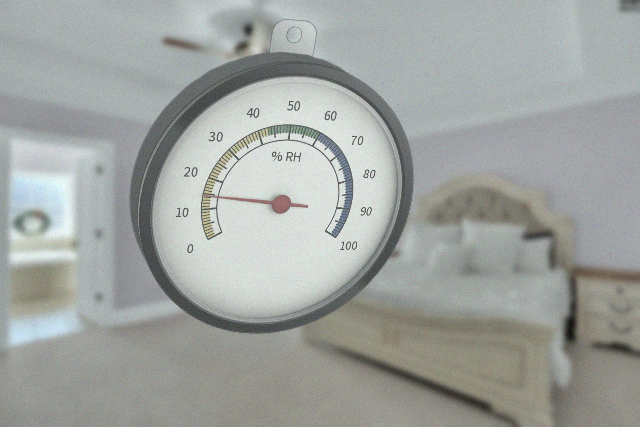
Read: 15 (%)
